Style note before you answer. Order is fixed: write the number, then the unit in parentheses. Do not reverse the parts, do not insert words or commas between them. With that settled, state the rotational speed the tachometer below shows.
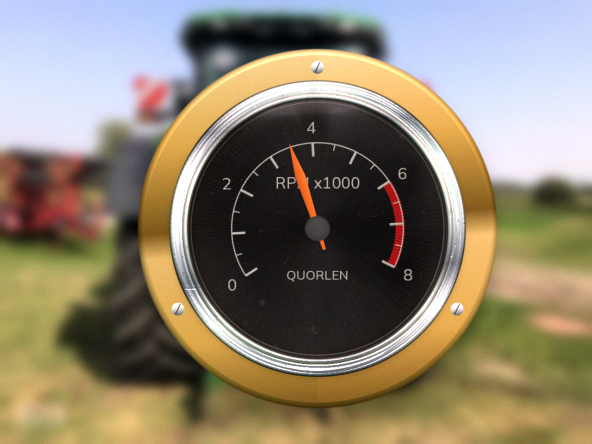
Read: 3500 (rpm)
